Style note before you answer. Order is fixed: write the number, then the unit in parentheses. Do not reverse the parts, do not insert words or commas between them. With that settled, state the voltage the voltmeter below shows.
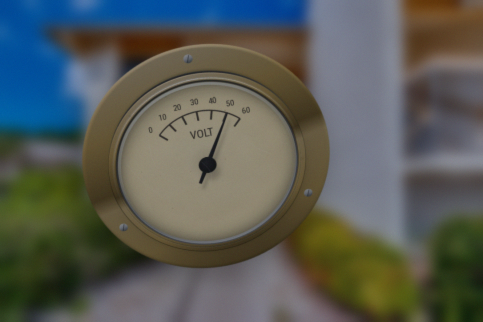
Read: 50 (V)
